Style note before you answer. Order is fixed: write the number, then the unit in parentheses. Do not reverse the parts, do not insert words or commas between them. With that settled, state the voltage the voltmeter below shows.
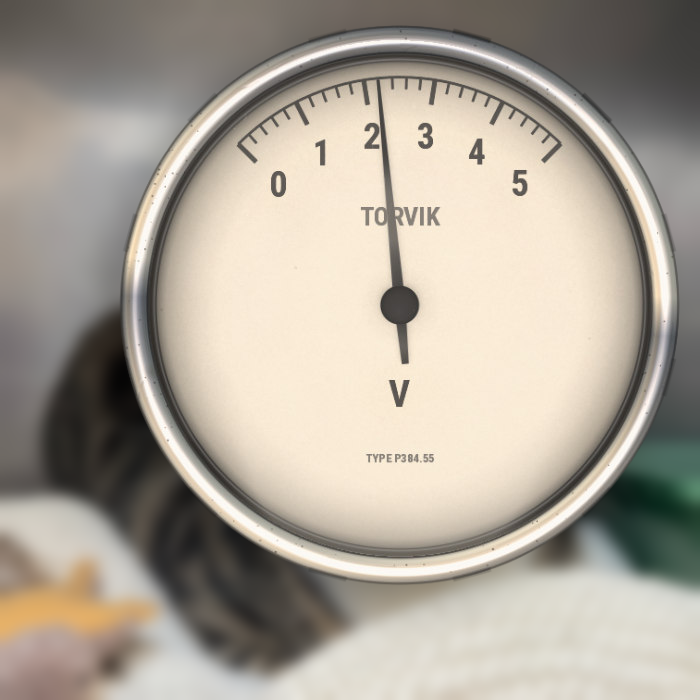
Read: 2.2 (V)
